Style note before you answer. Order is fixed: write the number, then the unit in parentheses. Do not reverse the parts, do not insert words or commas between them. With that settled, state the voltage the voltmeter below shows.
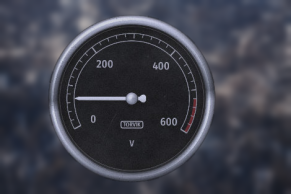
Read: 70 (V)
